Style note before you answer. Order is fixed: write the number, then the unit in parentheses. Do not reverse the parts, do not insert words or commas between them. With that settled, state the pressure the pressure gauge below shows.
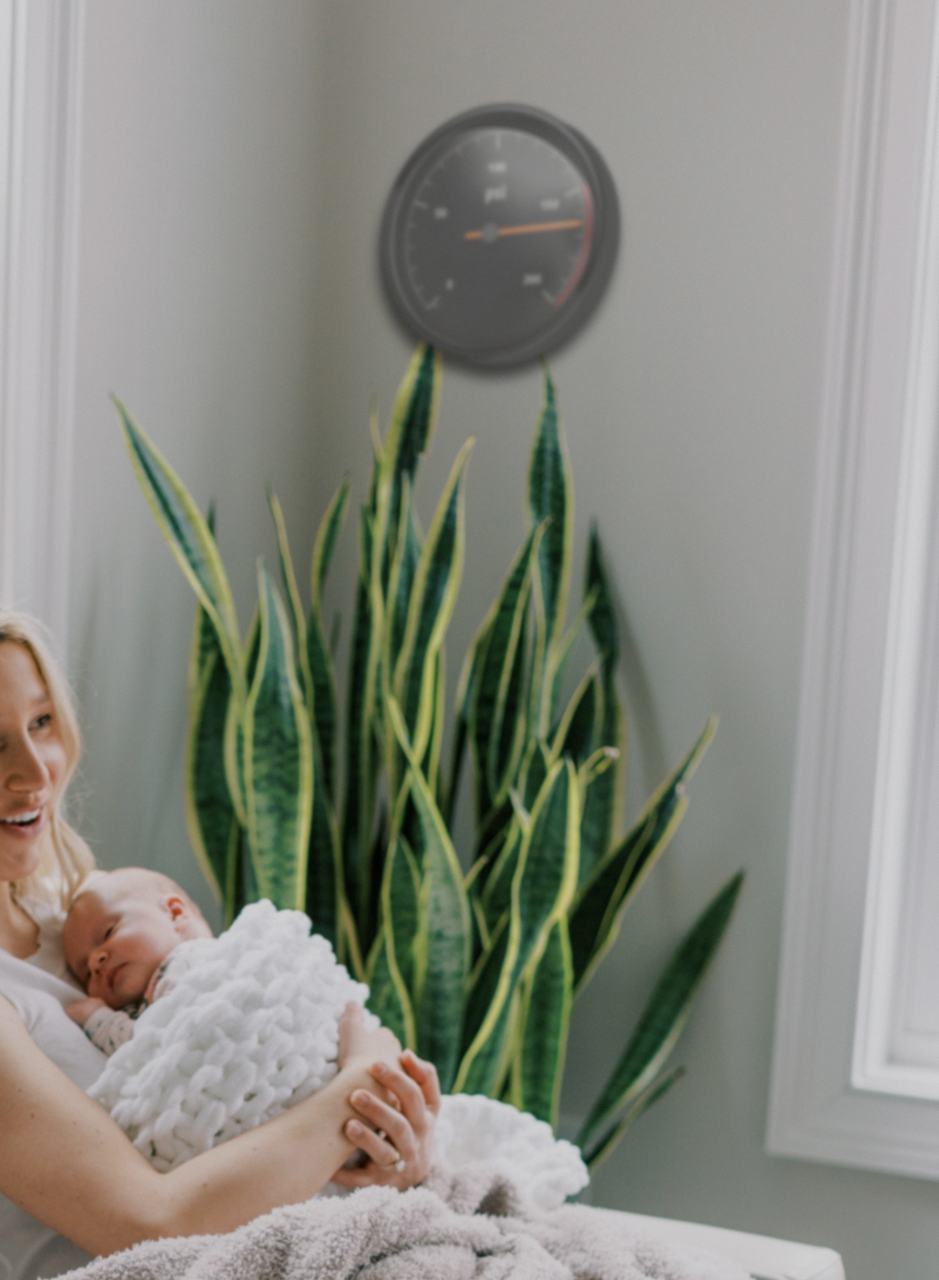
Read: 165 (psi)
